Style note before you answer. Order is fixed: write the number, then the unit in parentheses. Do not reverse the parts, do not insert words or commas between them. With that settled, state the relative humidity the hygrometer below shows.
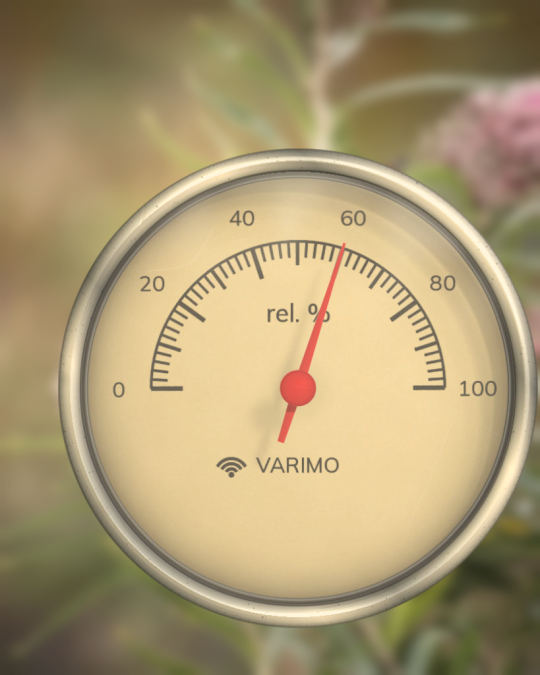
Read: 60 (%)
